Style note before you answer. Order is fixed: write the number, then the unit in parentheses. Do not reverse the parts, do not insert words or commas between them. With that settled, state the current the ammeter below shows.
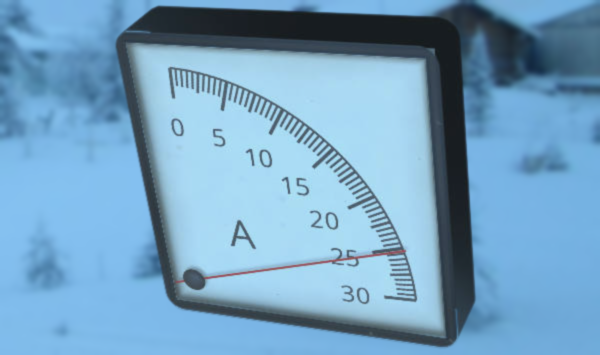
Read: 25 (A)
